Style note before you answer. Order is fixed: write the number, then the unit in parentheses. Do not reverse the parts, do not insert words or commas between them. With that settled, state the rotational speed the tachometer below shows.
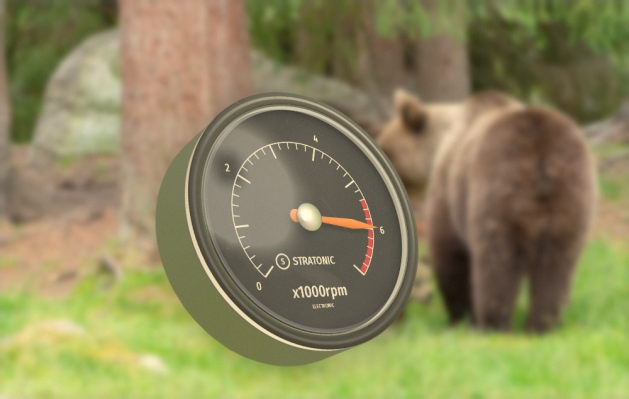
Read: 6000 (rpm)
